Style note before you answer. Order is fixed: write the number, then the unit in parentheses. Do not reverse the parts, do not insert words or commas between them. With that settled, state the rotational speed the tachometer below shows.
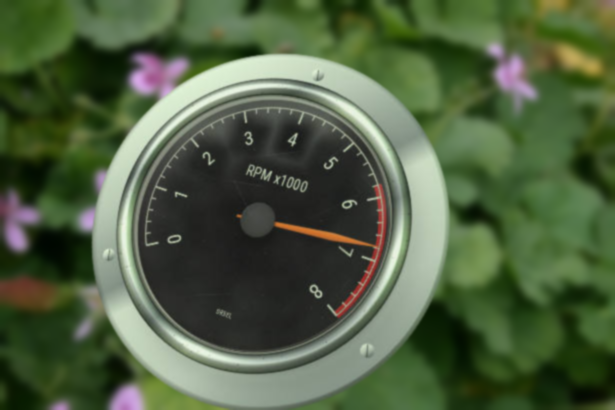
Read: 6800 (rpm)
